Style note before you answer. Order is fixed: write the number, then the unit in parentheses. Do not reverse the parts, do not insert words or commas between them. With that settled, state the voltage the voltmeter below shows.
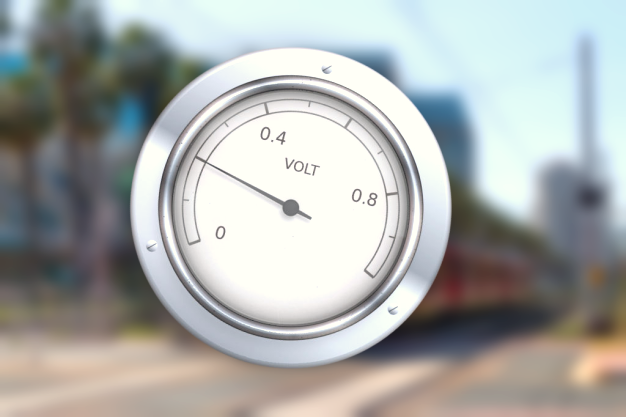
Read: 0.2 (V)
